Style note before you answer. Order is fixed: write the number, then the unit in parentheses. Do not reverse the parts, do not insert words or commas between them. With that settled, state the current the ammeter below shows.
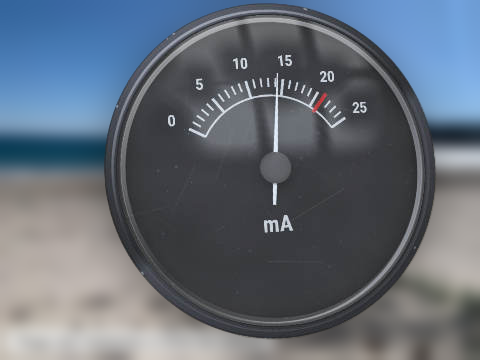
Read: 14 (mA)
